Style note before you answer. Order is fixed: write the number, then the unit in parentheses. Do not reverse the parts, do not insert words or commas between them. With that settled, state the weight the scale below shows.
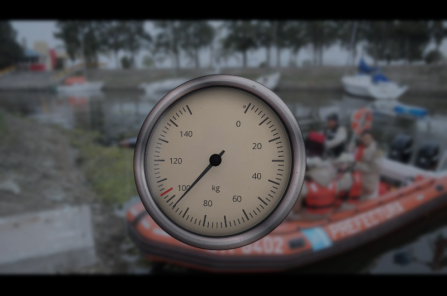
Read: 96 (kg)
